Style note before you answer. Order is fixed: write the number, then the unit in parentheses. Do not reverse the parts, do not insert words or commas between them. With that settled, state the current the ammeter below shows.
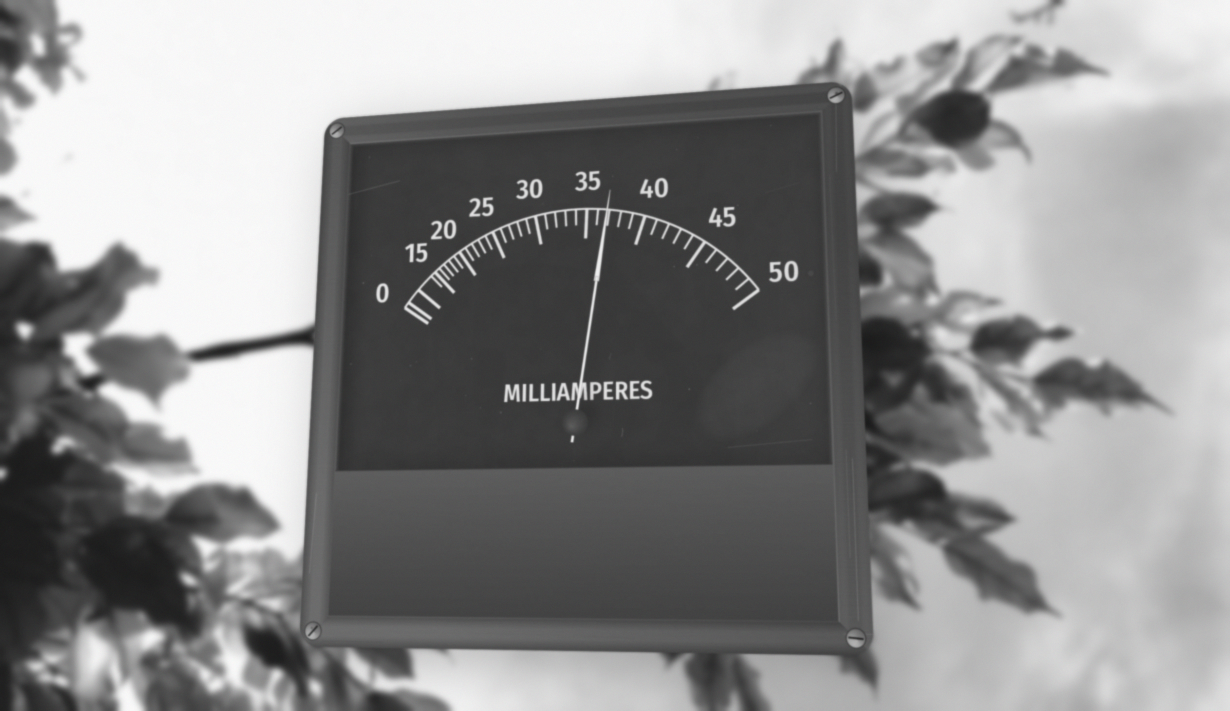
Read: 37 (mA)
